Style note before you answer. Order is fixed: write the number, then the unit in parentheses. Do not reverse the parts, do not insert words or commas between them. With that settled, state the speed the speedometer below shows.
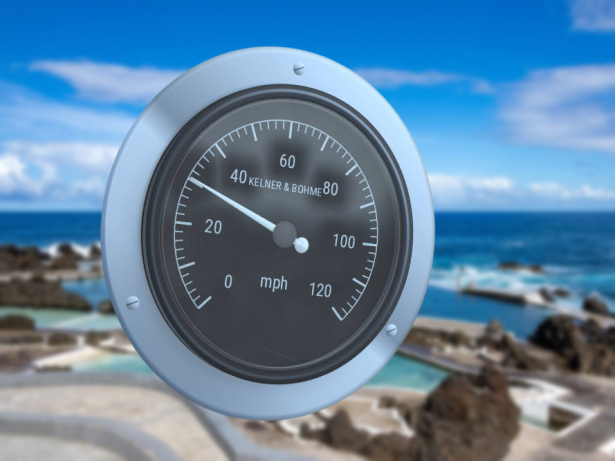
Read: 30 (mph)
